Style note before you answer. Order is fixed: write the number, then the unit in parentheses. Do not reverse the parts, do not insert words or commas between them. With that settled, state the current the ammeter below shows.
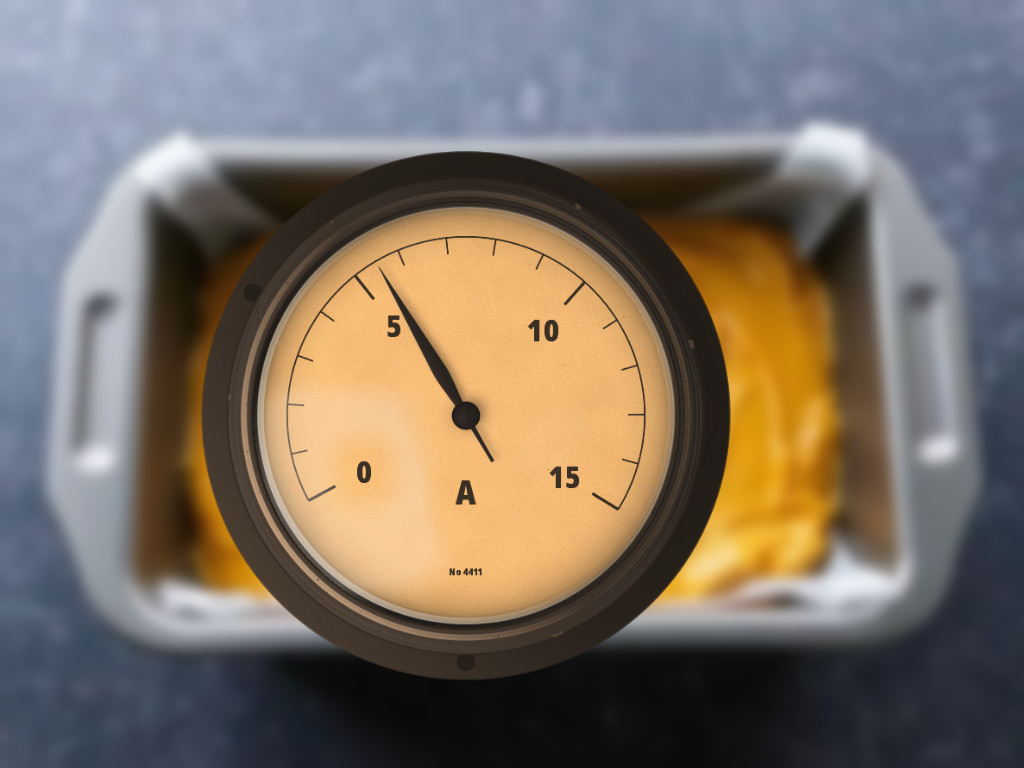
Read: 5.5 (A)
